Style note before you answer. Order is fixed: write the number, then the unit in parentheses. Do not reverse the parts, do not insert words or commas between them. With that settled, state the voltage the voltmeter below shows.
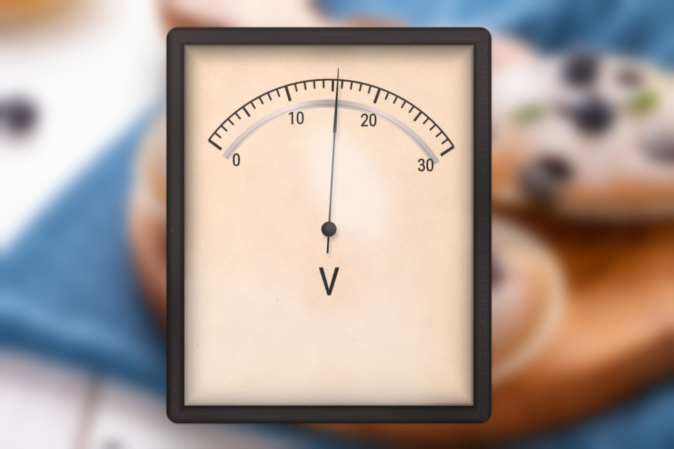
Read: 15.5 (V)
